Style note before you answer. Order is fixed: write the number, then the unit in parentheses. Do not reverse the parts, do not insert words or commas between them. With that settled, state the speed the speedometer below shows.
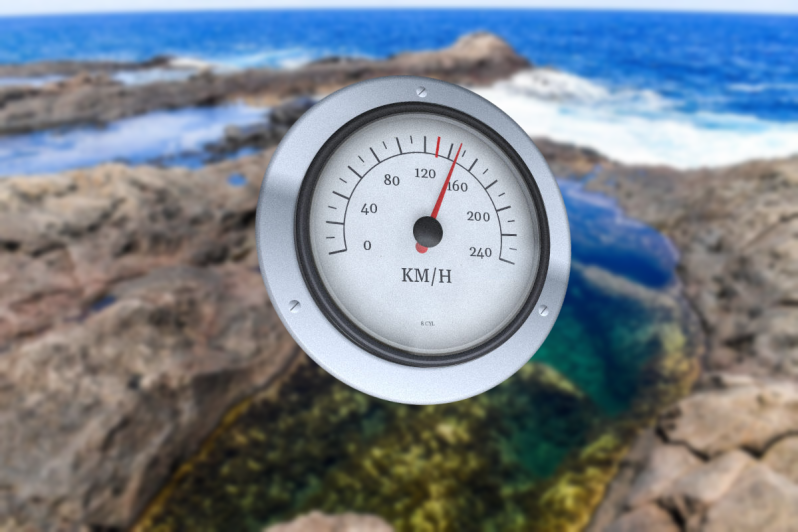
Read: 145 (km/h)
